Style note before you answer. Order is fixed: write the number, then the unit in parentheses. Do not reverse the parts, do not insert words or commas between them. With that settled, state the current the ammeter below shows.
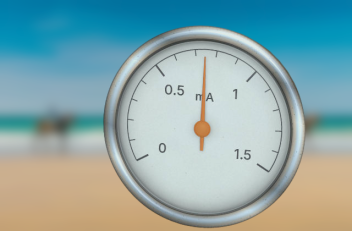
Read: 0.75 (mA)
